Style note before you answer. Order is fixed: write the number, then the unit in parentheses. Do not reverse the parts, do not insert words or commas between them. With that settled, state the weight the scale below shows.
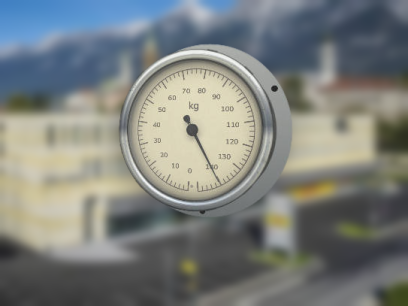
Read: 140 (kg)
